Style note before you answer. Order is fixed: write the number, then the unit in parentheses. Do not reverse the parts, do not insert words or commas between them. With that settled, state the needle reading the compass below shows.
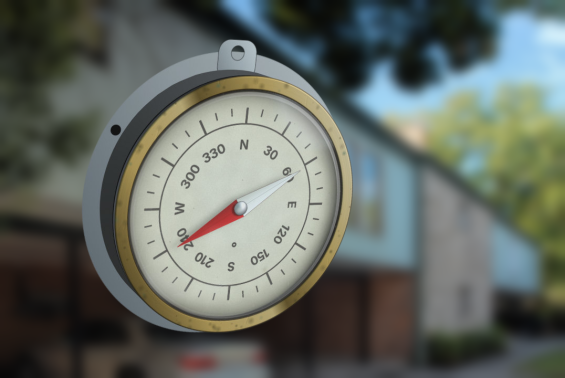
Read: 240 (°)
